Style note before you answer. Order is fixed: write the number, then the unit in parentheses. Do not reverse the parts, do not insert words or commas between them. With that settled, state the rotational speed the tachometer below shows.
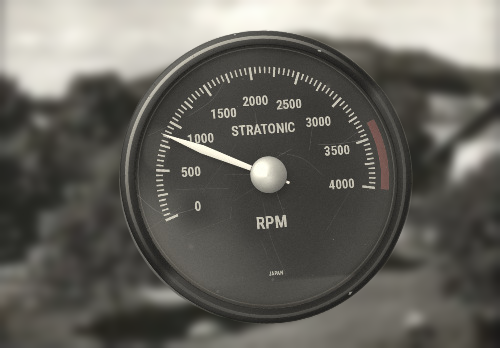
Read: 850 (rpm)
